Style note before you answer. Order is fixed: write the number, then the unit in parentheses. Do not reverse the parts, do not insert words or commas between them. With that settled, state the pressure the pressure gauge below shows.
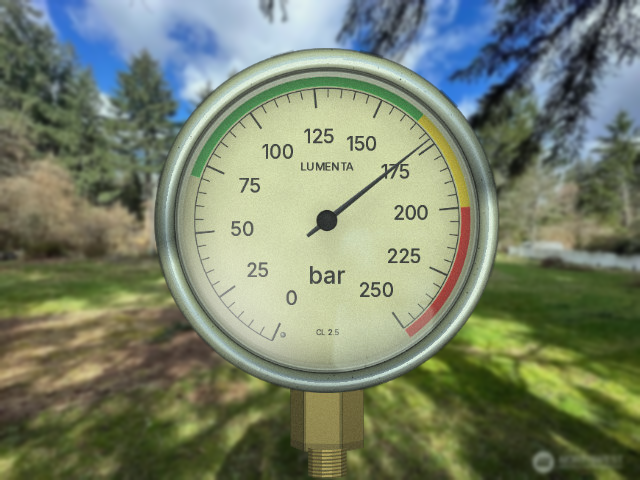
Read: 172.5 (bar)
